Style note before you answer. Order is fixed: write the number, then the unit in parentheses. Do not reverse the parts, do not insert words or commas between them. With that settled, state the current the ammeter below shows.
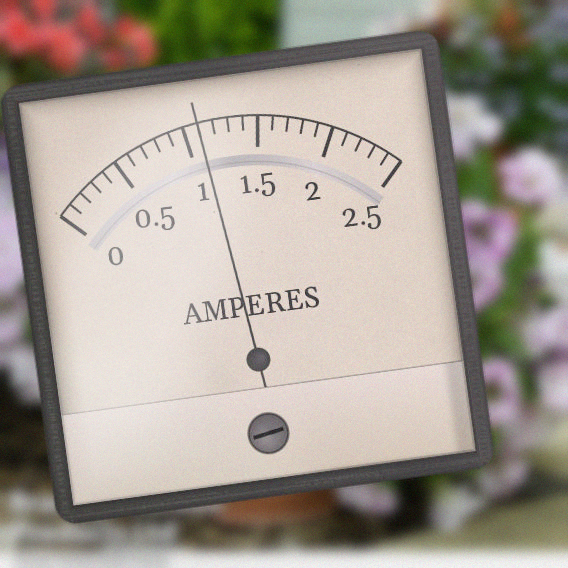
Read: 1.1 (A)
